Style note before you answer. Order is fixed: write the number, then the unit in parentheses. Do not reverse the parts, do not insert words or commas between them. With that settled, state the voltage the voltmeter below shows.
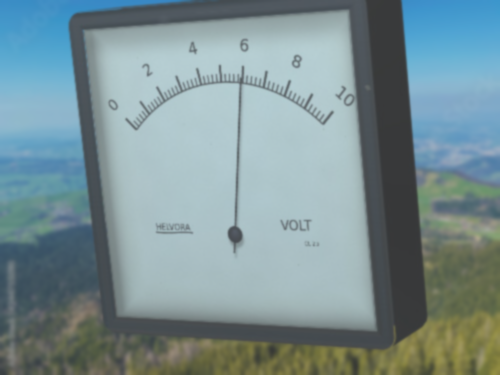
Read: 6 (V)
